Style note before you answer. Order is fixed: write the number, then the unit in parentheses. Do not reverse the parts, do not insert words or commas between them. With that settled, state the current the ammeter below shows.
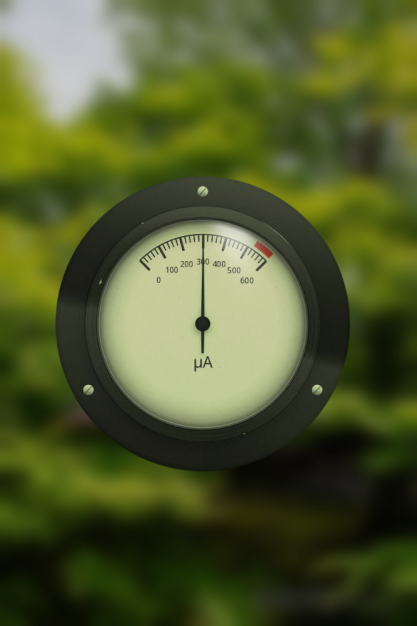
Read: 300 (µA)
